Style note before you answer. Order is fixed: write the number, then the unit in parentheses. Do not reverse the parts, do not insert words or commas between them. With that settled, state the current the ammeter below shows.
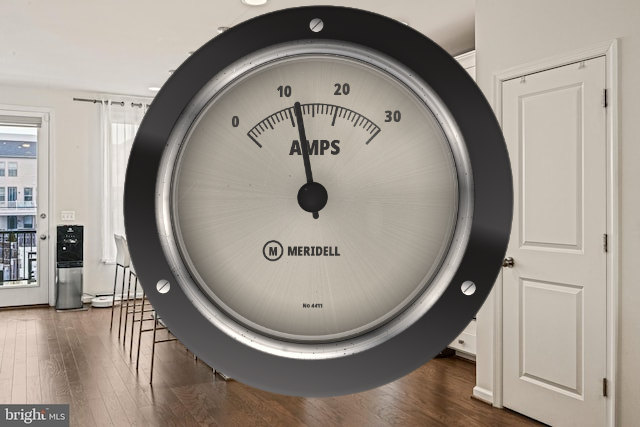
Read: 12 (A)
